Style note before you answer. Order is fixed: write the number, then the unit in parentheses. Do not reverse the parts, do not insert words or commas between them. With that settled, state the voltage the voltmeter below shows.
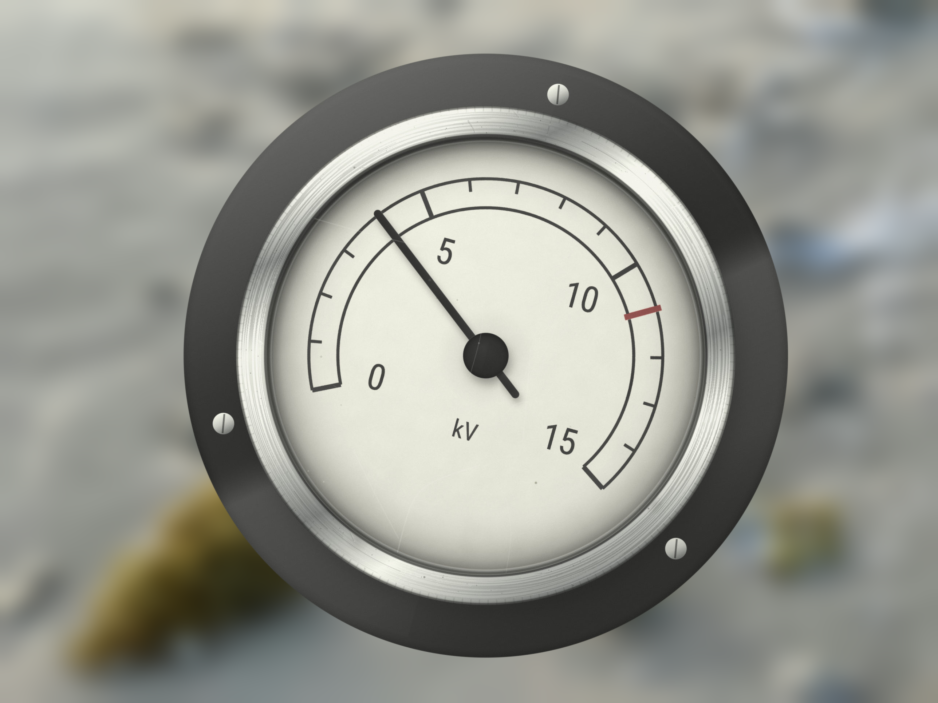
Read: 4 (kV)
